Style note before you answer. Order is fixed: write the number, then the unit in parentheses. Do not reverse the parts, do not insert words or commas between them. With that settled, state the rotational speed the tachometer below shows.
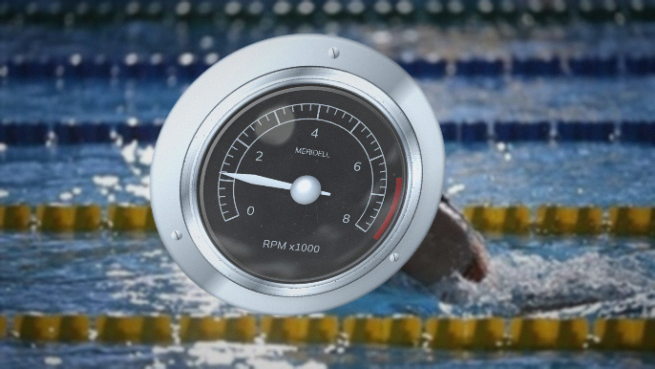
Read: 1200 (rpm)
